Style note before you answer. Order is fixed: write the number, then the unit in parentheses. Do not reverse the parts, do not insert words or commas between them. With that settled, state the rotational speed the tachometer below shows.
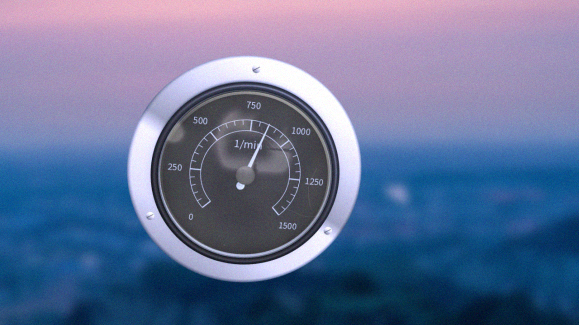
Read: 850 (rpm)
